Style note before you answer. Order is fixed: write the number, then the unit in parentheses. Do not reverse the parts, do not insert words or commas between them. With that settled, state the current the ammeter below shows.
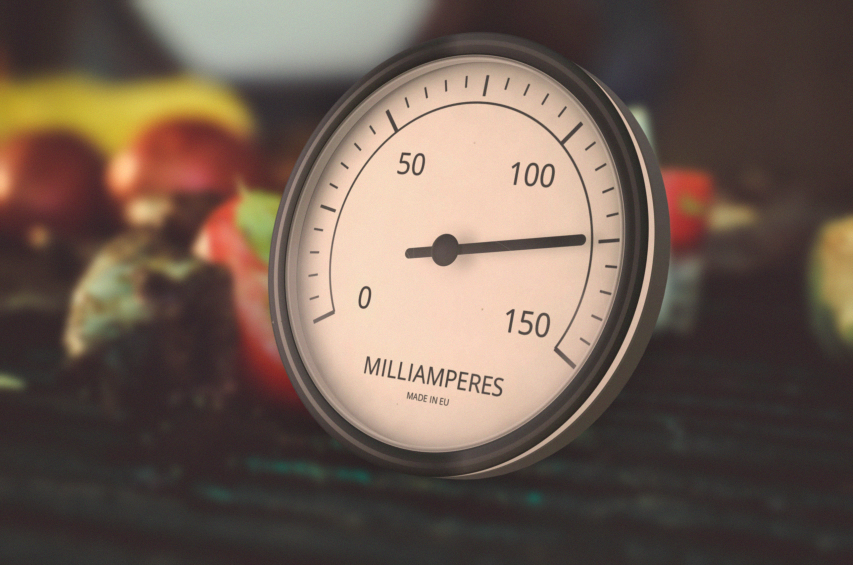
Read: 125 (mA)
